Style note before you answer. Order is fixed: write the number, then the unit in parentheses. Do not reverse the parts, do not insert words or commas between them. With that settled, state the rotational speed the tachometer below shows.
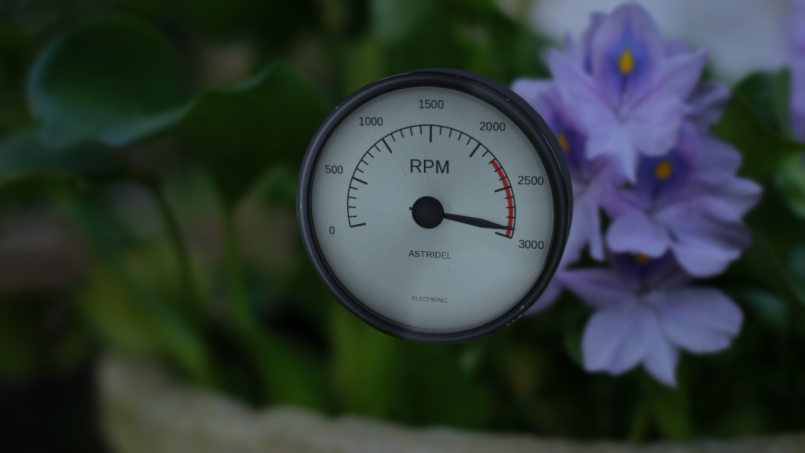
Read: 2900 (rpm)
